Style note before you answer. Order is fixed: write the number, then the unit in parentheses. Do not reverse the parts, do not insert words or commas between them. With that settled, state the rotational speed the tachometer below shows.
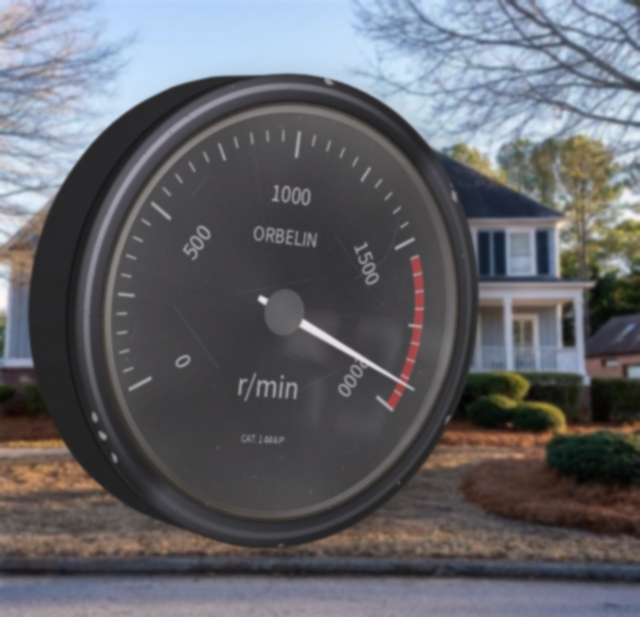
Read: 1925 (rpm)
